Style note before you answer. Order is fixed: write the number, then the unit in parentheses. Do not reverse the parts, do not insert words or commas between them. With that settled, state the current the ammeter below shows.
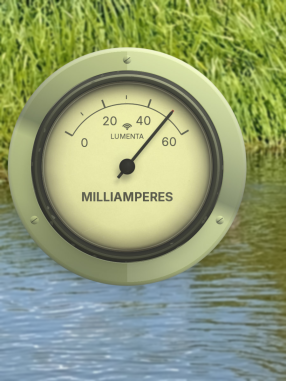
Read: 50 (mA)
